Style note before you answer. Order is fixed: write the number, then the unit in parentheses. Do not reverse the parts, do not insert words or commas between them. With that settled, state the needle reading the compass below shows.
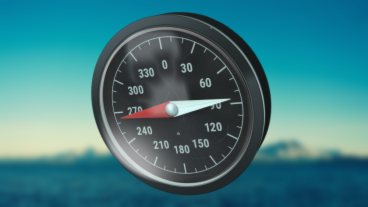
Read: 265 (°)
